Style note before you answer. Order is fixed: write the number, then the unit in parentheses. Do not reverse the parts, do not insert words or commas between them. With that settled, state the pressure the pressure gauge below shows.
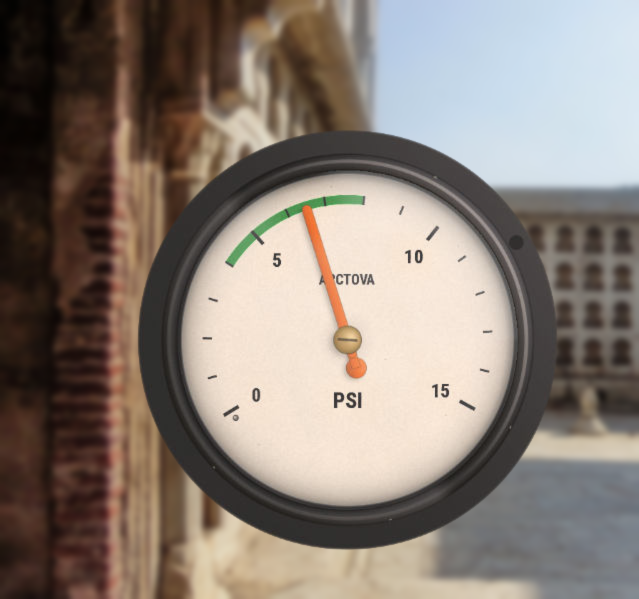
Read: 6.5 (psi)
